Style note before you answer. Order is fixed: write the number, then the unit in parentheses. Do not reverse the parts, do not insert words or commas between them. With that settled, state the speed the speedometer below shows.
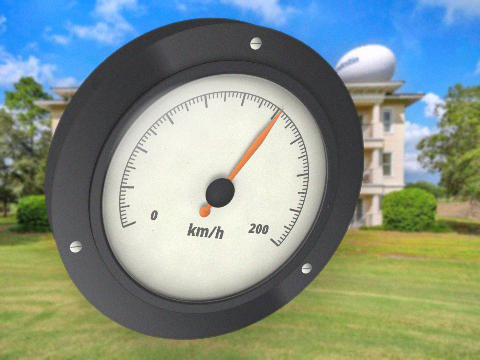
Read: 120 (km/h)
